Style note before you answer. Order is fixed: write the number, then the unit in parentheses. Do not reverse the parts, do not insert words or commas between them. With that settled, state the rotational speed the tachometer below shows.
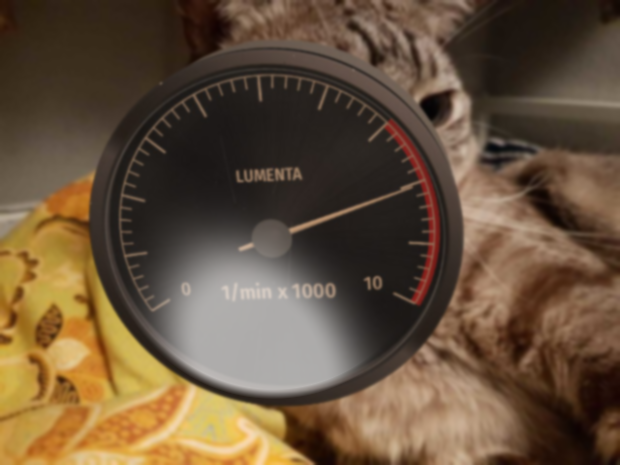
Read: 8000 (rpm)
